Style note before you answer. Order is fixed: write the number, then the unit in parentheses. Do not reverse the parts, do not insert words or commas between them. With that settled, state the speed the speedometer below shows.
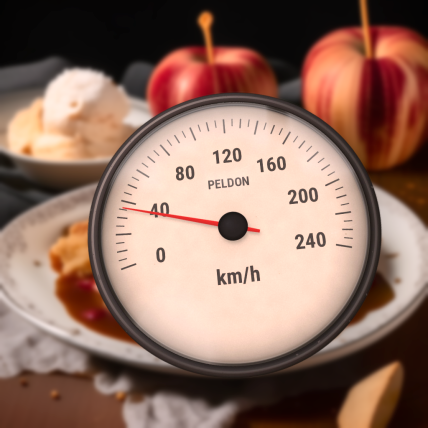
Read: 35 (km/h)
